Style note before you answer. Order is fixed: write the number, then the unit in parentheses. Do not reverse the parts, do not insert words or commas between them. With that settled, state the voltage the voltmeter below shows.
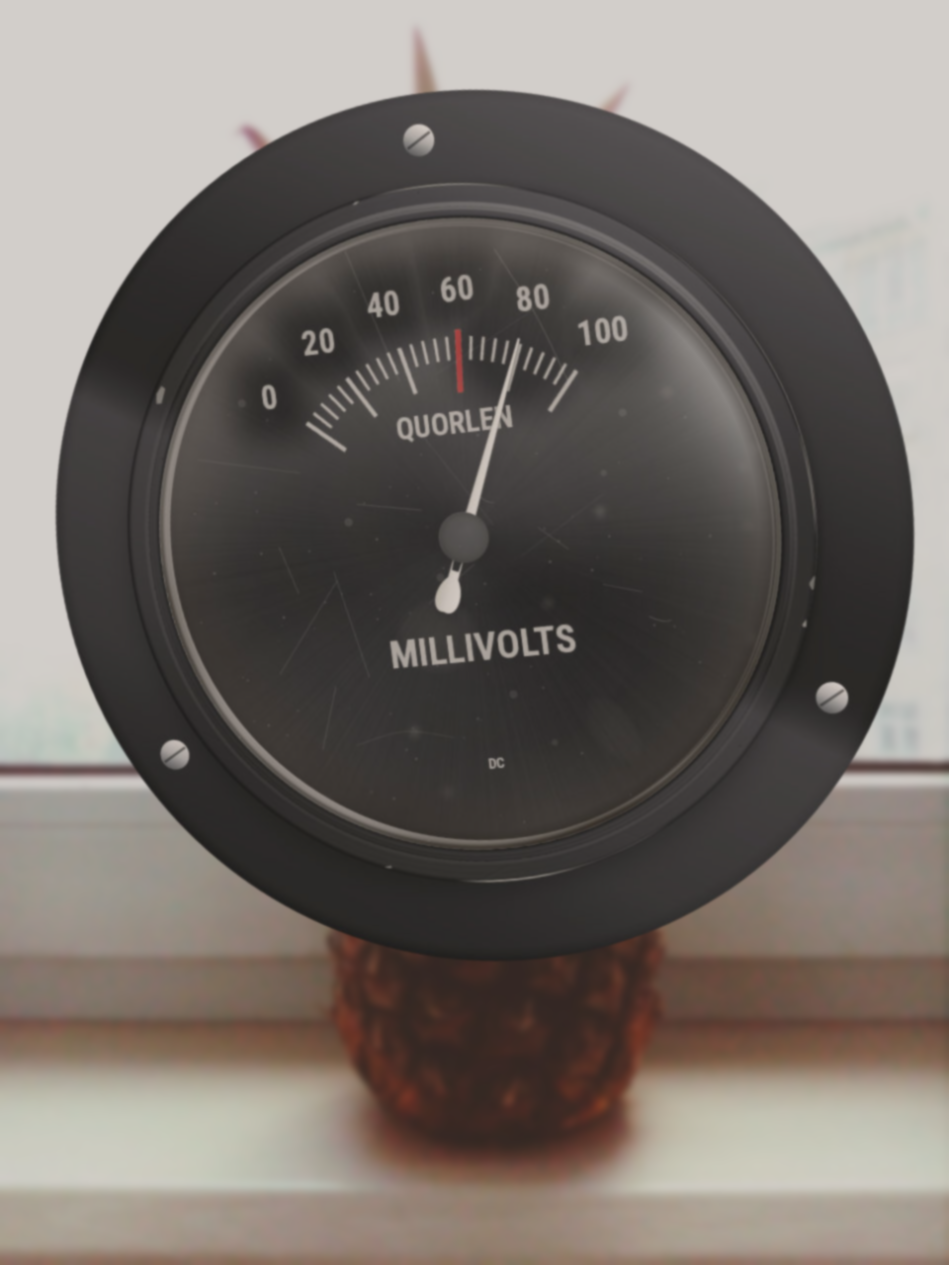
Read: 80 (mV)
